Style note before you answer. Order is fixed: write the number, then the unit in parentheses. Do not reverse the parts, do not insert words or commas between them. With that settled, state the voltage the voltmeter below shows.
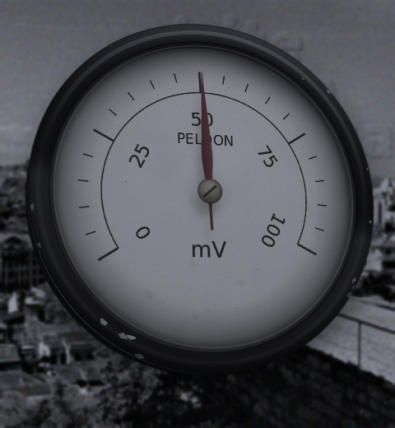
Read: 50 (mV)
